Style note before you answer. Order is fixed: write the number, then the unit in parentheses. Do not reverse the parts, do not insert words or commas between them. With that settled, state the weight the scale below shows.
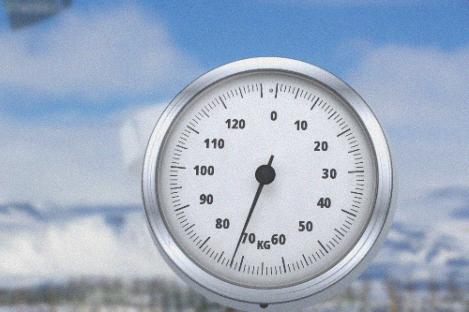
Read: 72 (kg)
